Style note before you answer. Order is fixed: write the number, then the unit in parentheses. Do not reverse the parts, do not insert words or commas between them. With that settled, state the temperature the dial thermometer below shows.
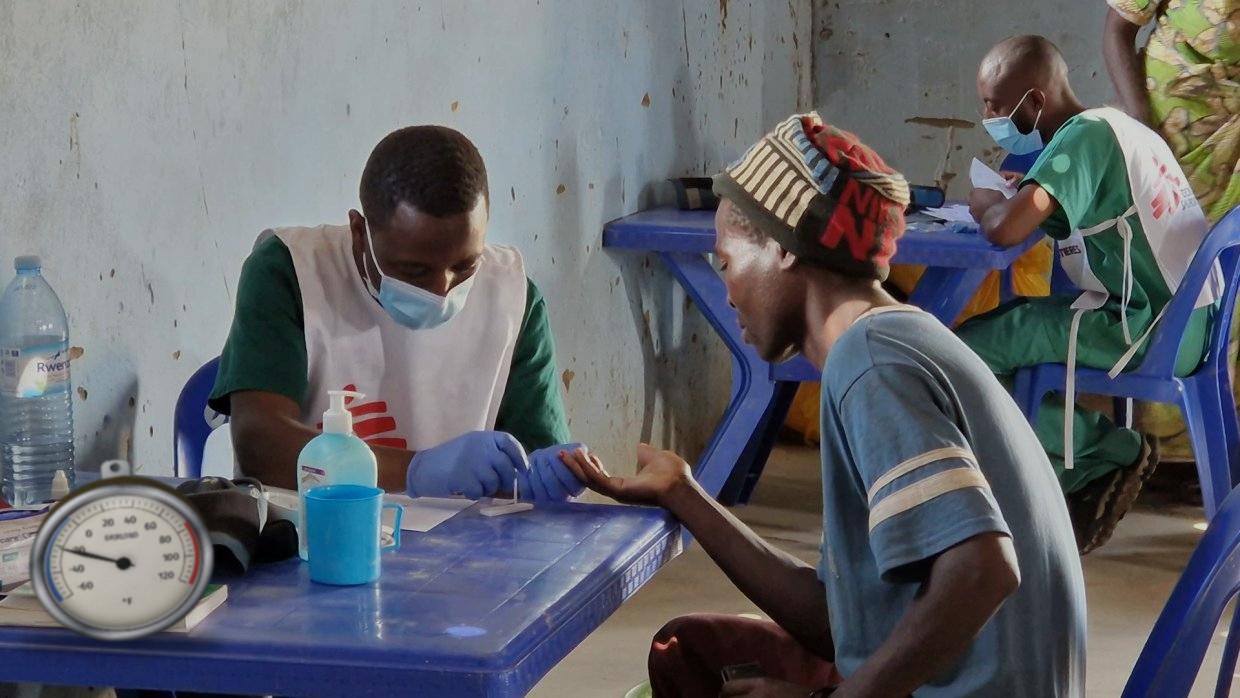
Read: -20 (°F)
